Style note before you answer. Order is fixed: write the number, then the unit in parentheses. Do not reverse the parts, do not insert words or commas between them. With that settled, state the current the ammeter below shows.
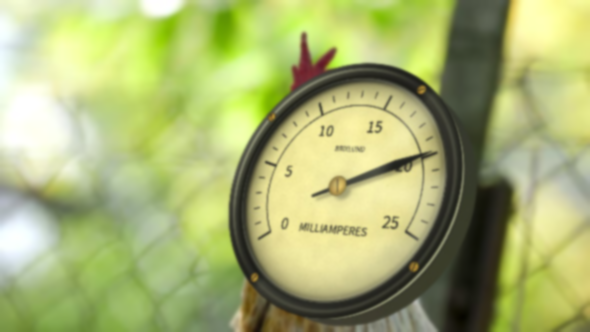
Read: 20 (mA)
